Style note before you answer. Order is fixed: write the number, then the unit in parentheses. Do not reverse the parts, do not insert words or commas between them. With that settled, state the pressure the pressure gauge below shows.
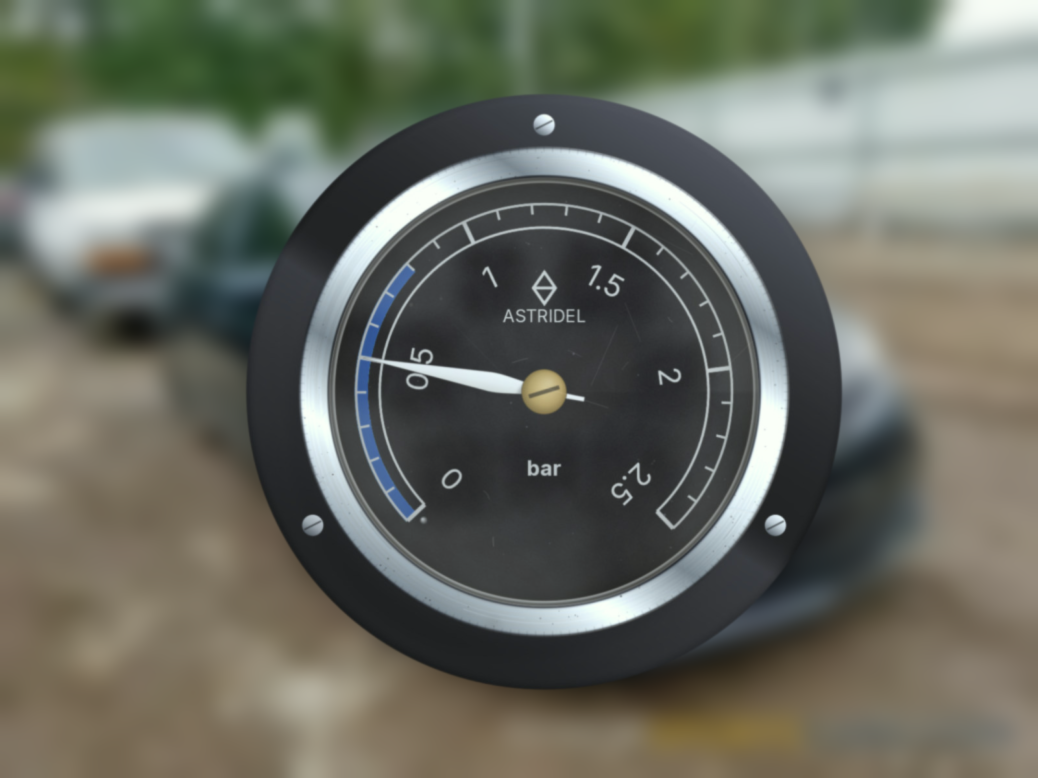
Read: 0.5 (bar)
